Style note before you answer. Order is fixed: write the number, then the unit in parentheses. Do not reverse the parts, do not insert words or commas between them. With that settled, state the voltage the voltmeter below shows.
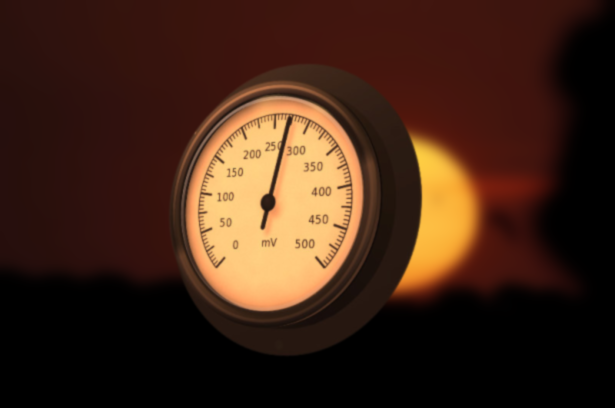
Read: 275 (mV)
